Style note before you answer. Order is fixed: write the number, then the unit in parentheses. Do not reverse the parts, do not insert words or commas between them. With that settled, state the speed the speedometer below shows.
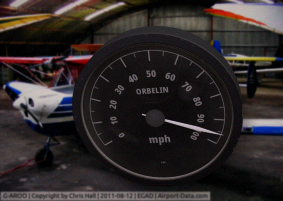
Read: 95 (mph)
